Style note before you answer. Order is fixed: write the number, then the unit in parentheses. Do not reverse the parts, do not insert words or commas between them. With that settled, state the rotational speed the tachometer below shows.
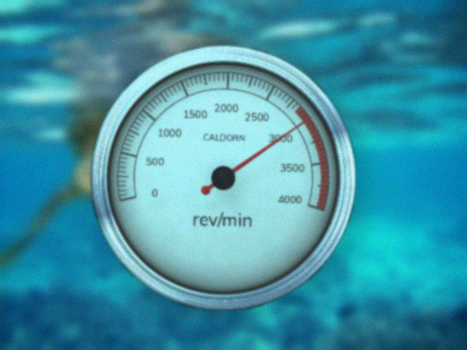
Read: 3000 (rpm)
